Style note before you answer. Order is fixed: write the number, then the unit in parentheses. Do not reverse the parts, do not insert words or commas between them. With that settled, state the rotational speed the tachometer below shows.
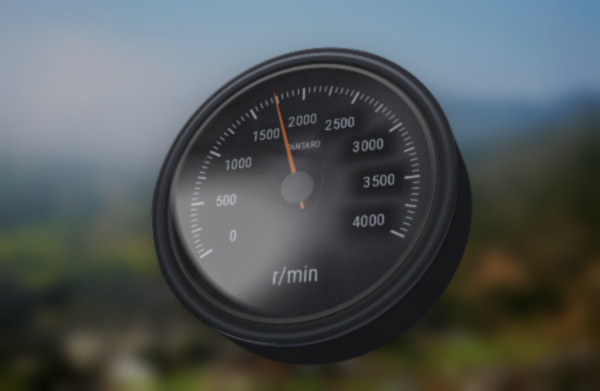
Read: 1750 (rpm)
